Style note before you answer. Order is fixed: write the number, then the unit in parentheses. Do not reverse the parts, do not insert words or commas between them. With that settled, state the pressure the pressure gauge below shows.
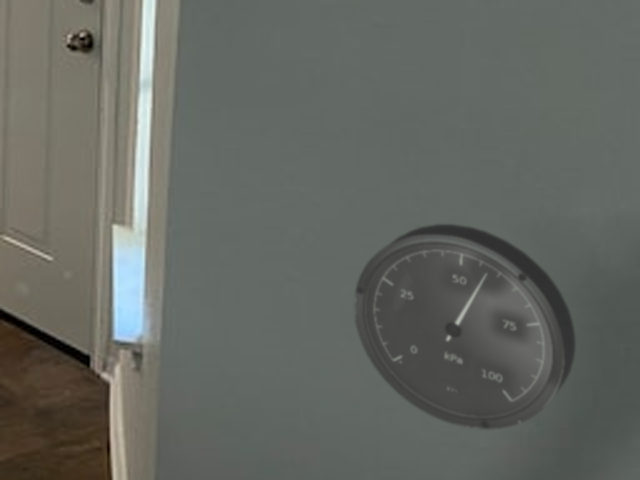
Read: 57.5 (kPa)
